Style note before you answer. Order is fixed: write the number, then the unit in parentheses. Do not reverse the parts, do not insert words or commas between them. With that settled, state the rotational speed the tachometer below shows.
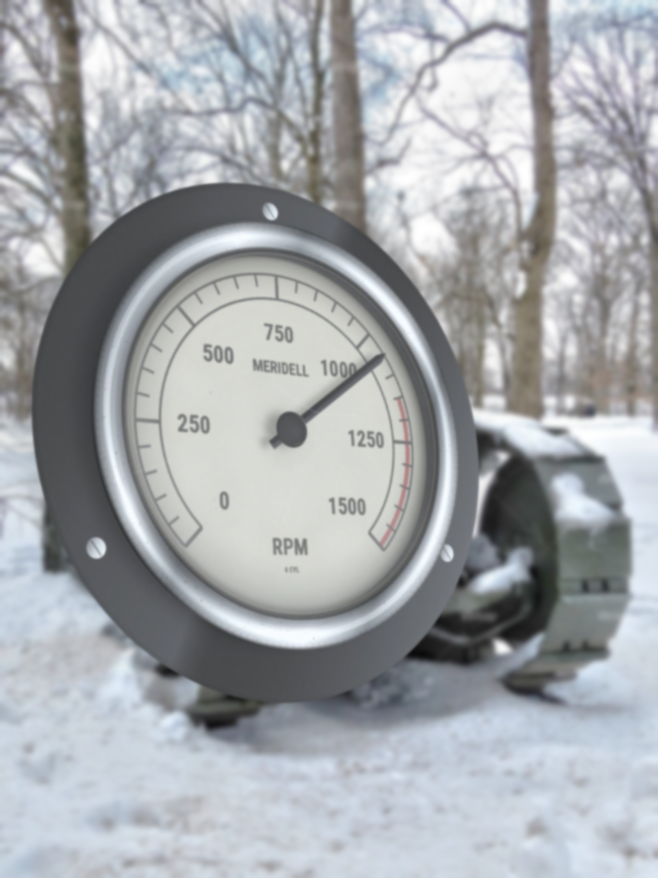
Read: 1050 (rpm)
